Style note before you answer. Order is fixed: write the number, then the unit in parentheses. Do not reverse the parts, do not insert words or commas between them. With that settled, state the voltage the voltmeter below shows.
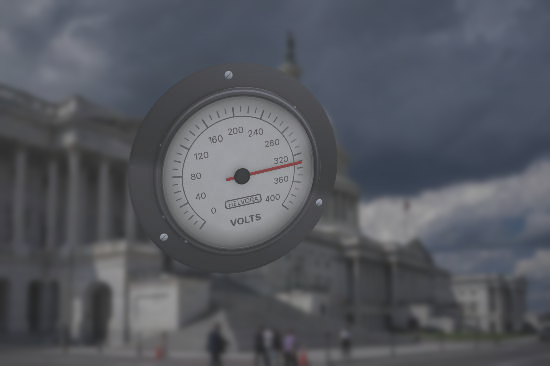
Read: 330 (V)
